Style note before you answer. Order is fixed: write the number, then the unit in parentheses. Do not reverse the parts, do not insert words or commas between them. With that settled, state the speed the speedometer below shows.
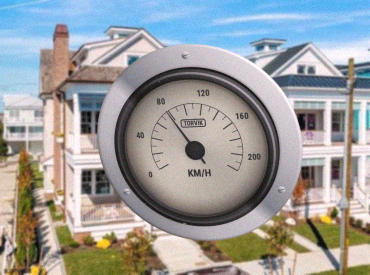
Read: 80 (km/h)
